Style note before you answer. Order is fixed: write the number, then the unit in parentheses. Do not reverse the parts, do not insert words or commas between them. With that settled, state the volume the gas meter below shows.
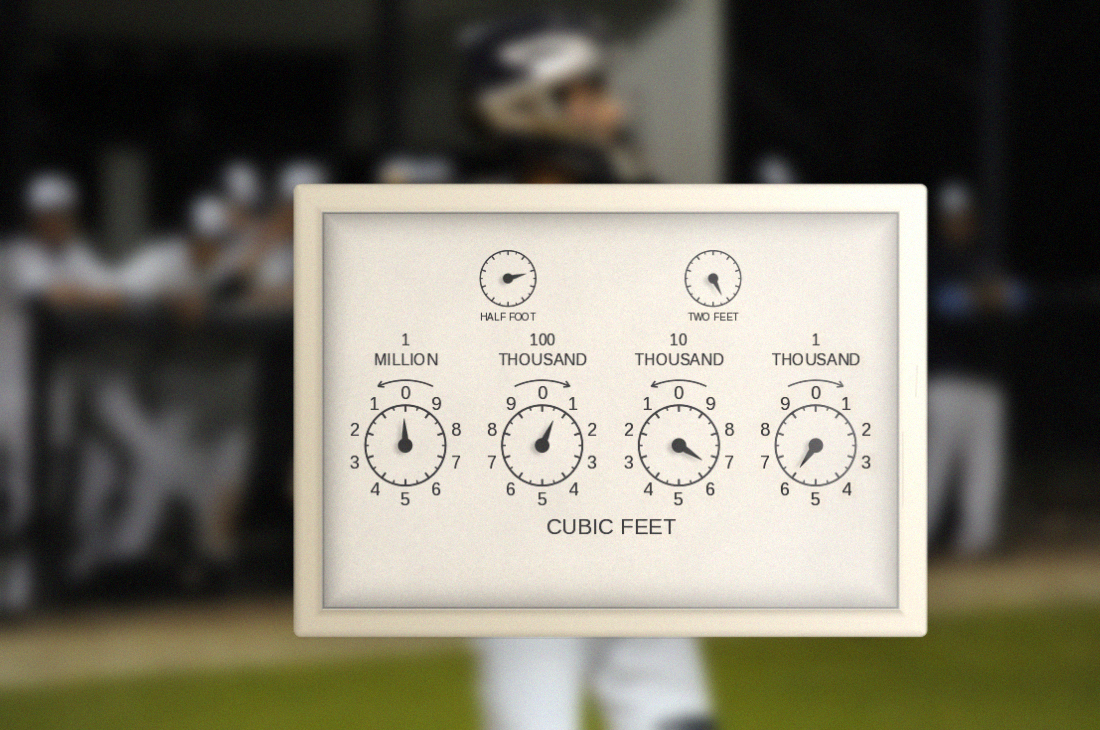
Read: 6600 (ft³)
